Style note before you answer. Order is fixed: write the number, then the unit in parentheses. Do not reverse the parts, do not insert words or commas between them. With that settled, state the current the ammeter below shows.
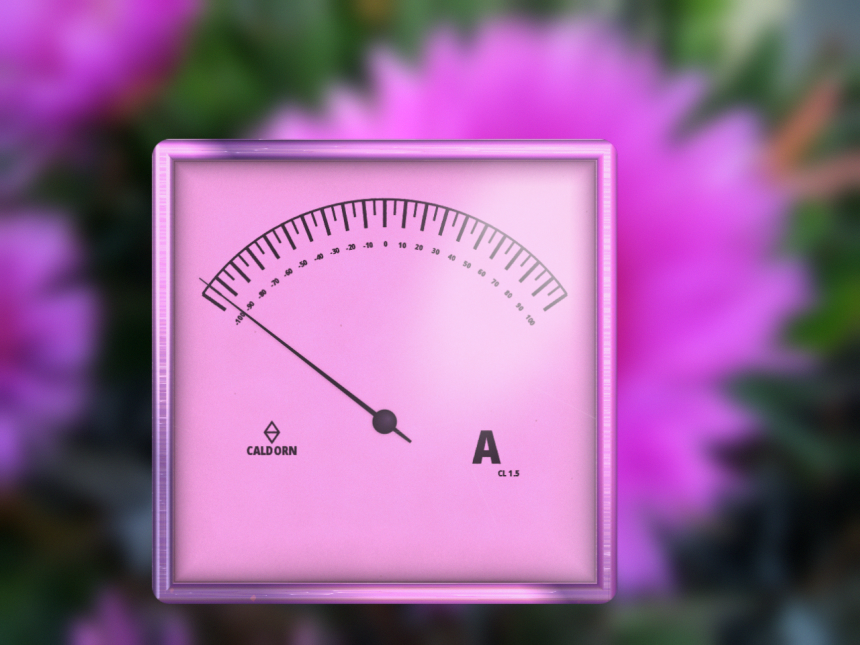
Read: -95 (A)
